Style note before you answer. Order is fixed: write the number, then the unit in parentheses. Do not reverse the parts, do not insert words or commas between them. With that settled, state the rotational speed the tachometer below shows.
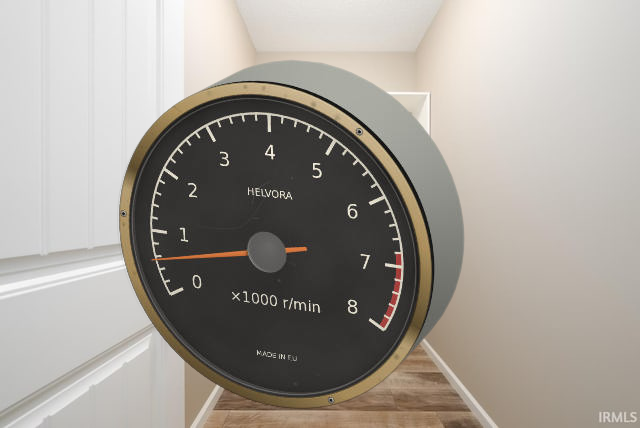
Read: 600 (rpm)
